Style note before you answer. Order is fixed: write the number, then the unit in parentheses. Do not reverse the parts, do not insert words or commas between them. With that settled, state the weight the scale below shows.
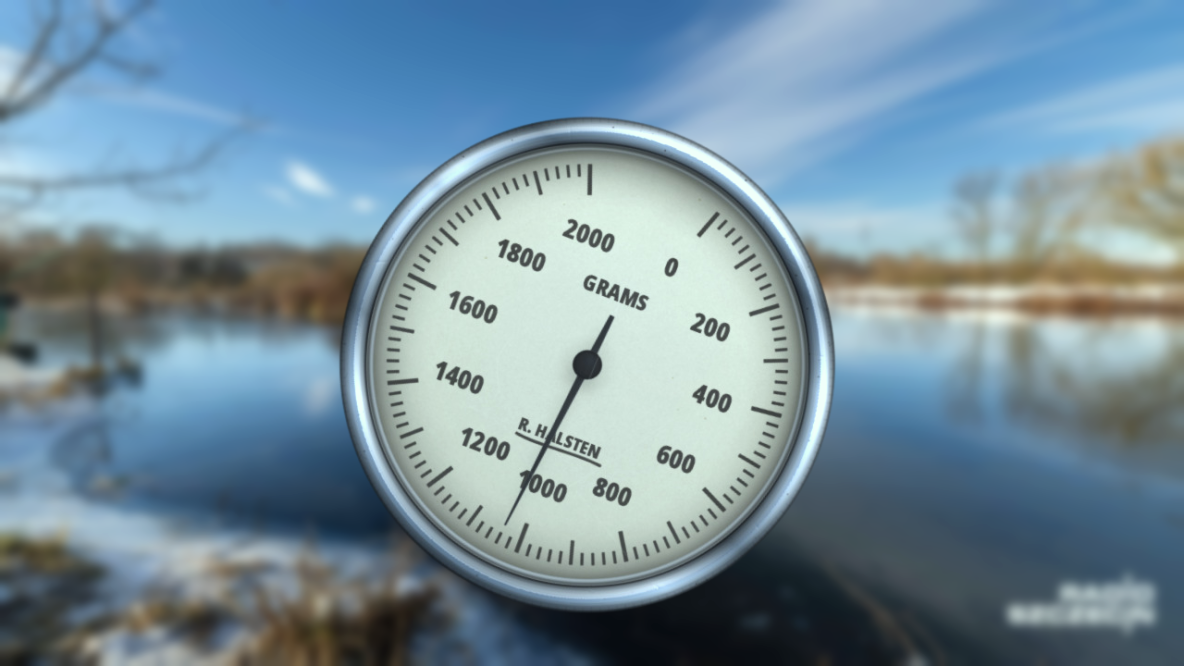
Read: 1040 (g)
